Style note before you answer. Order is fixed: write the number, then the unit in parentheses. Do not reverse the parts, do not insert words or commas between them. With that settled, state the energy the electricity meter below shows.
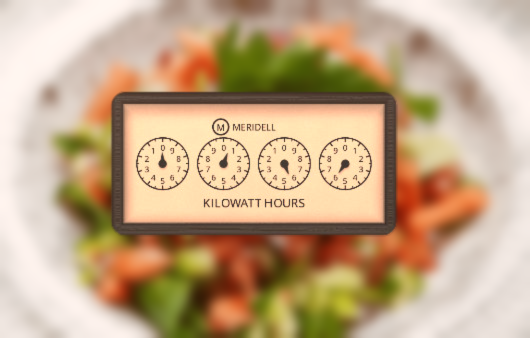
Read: 56 (kWh)
